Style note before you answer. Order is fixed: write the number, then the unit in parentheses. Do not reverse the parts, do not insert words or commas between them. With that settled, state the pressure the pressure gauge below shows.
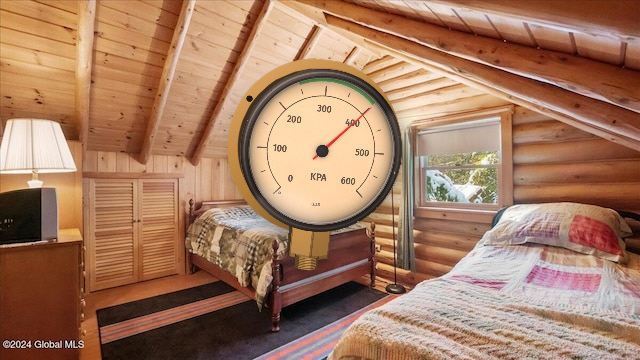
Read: 400 (kPa)
